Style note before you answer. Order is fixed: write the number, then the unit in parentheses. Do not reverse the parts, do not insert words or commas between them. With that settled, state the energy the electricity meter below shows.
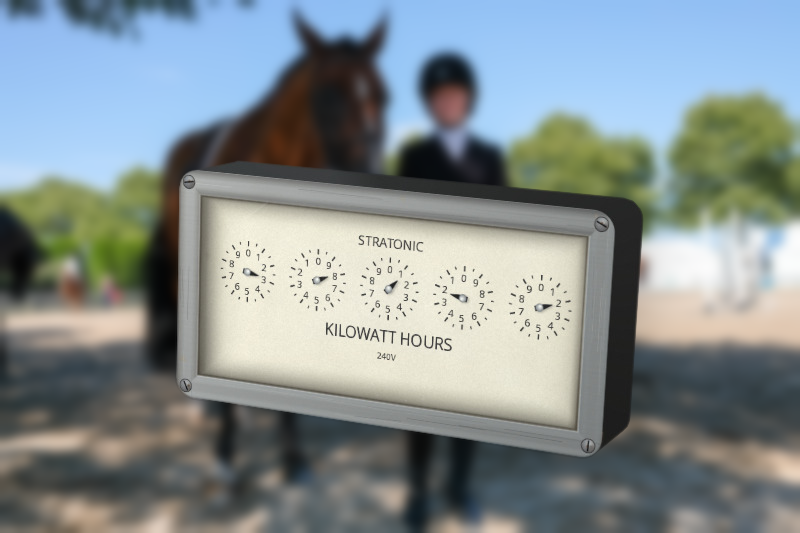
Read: 28122 (kWh)
